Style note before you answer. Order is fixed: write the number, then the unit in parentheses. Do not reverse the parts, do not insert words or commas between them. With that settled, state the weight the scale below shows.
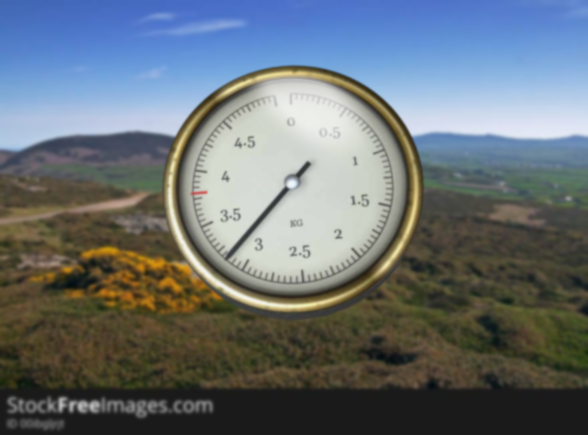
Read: 3.15 (kg)
